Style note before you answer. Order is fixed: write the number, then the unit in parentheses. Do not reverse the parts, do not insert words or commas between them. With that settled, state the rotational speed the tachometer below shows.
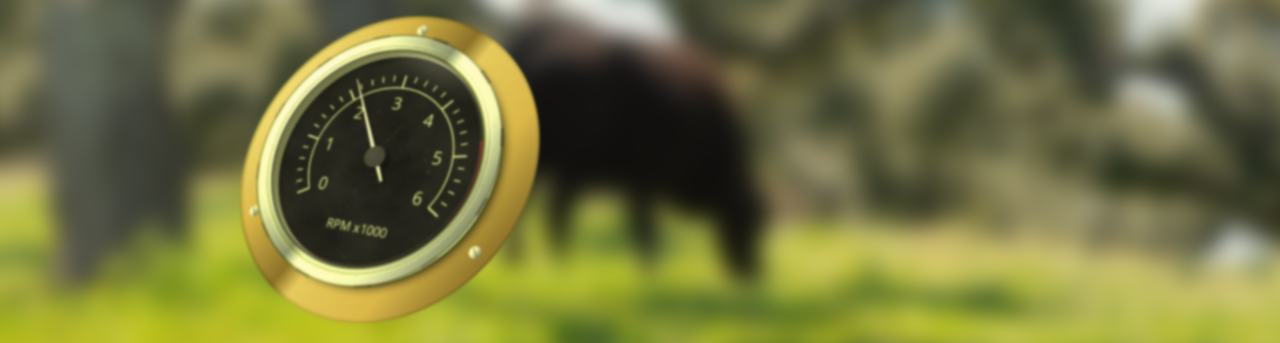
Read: 2200 (rpm)
